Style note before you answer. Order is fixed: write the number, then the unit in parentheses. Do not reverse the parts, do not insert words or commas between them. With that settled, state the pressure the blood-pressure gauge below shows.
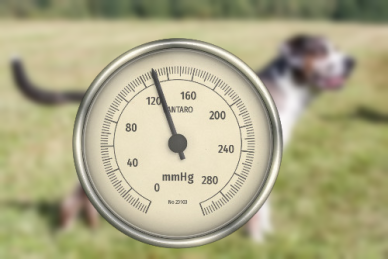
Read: 130 (mmHg)
